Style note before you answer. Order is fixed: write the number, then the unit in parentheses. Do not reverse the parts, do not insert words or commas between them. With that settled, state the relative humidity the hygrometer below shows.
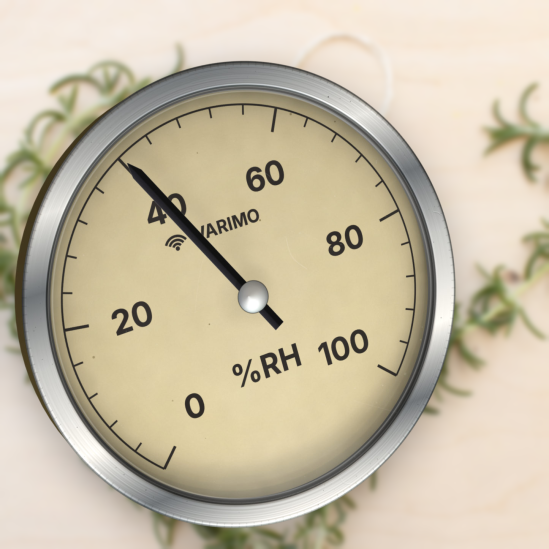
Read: 40 (%)
